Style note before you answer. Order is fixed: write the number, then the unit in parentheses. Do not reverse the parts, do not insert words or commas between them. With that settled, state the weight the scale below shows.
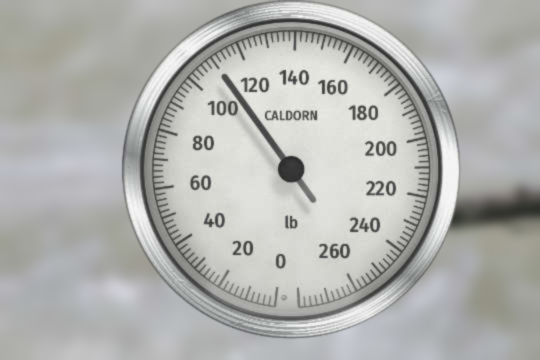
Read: 110 (lb)
